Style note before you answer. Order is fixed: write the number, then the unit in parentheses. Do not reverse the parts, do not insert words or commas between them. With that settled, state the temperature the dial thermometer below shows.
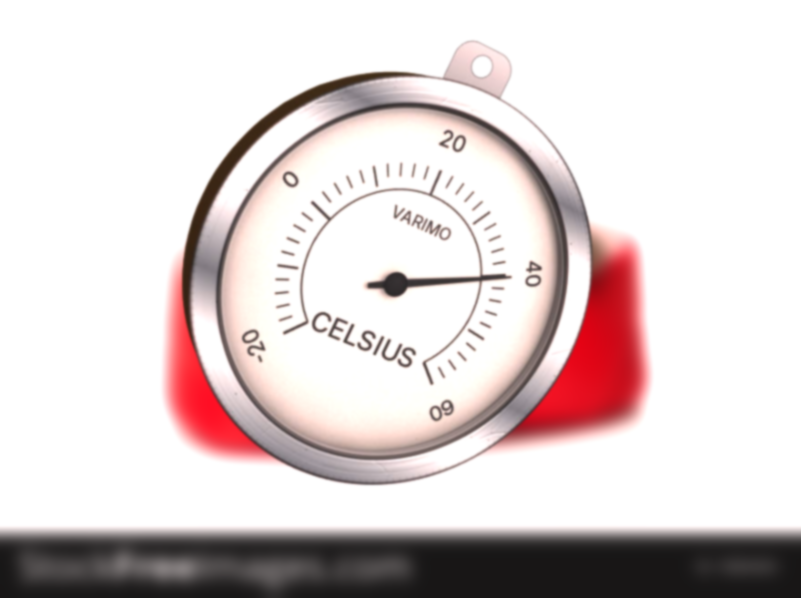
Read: 40 (°C)
